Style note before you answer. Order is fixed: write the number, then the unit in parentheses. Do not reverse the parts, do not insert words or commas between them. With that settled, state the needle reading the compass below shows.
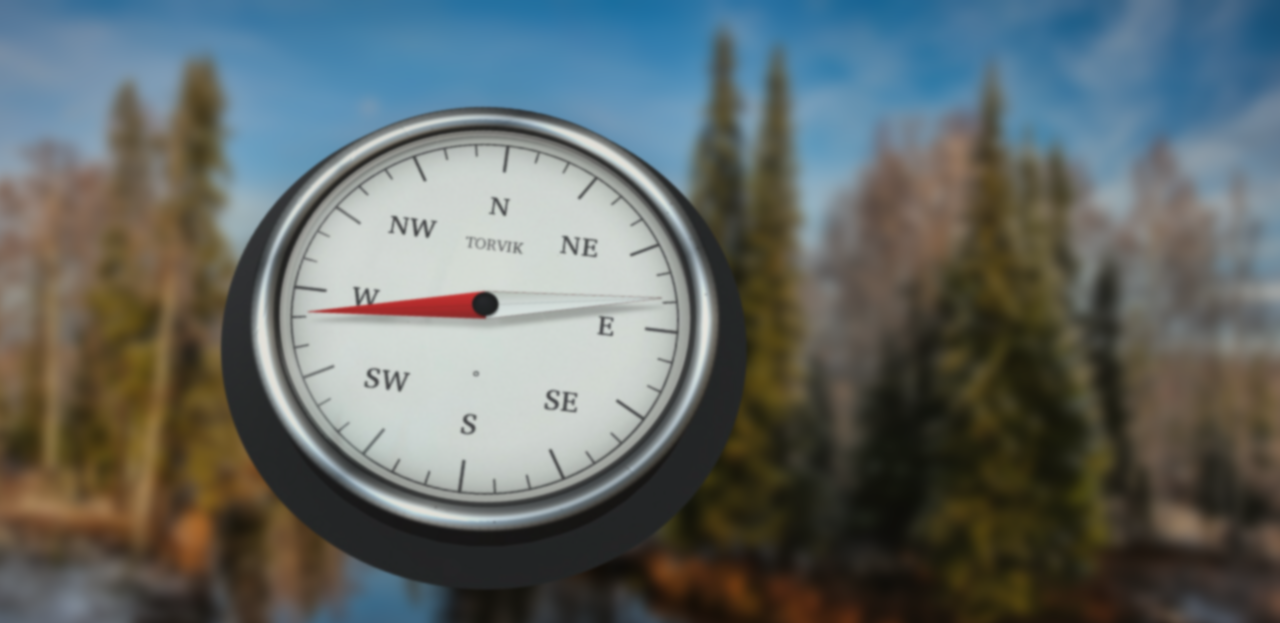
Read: 260 (°)
